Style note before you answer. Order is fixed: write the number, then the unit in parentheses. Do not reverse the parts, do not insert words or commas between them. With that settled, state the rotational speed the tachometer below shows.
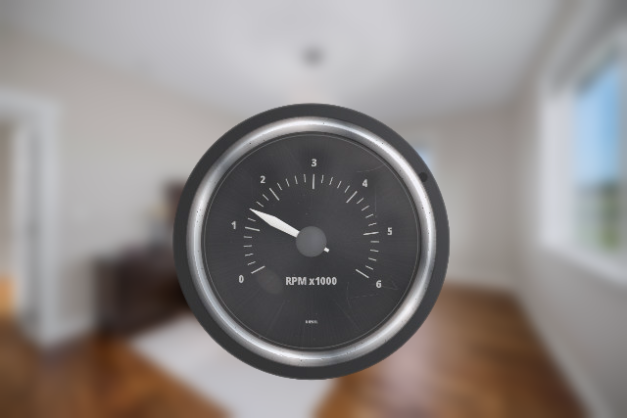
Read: 1400 (rpm)
